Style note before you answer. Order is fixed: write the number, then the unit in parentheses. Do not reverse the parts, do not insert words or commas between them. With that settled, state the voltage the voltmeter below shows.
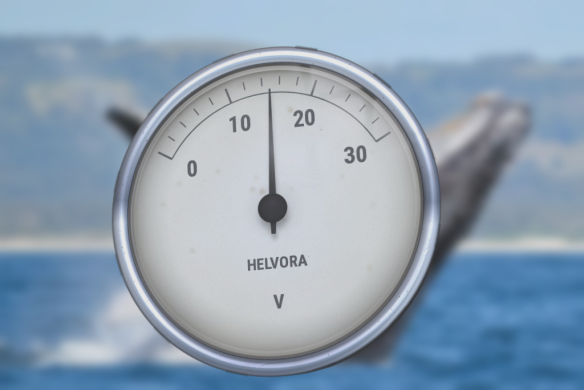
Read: 15 (V)
